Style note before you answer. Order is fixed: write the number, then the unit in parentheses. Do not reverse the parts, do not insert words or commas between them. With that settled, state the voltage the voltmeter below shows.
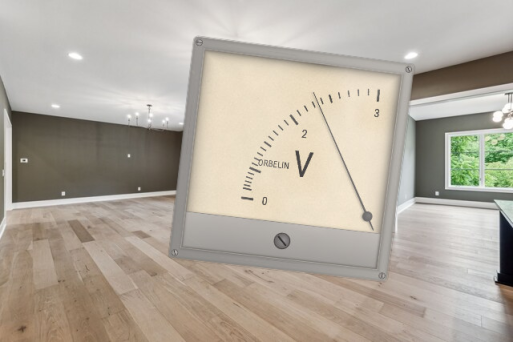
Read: 2.35 (V)
